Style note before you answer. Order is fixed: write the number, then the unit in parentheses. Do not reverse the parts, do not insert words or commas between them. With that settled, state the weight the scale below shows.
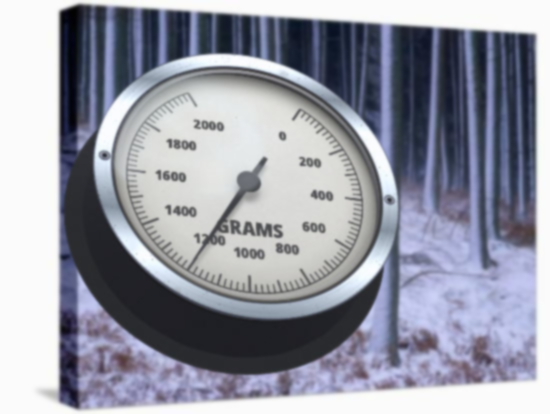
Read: 1200 (g)
